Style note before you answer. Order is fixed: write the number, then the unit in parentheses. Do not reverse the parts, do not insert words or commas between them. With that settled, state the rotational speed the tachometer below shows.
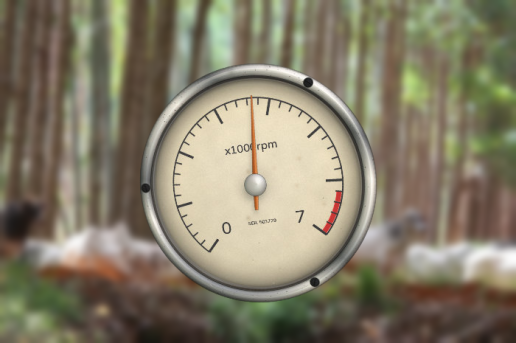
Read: 3700 (rpm)
